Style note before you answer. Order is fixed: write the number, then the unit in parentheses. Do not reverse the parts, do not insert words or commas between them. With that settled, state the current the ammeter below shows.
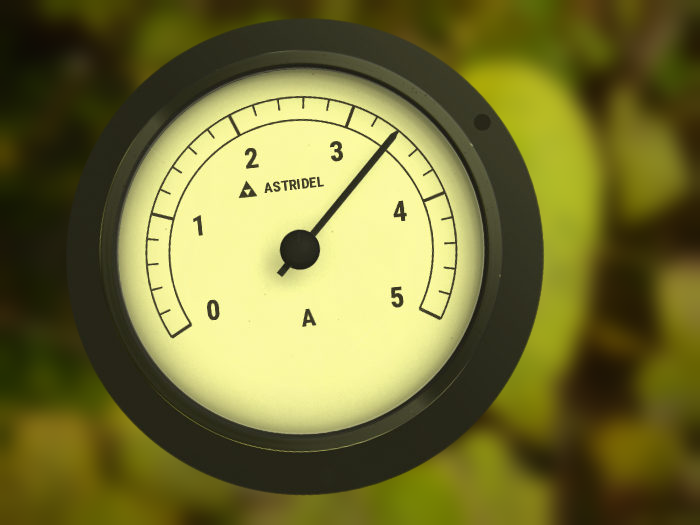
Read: 3.4 (A)
